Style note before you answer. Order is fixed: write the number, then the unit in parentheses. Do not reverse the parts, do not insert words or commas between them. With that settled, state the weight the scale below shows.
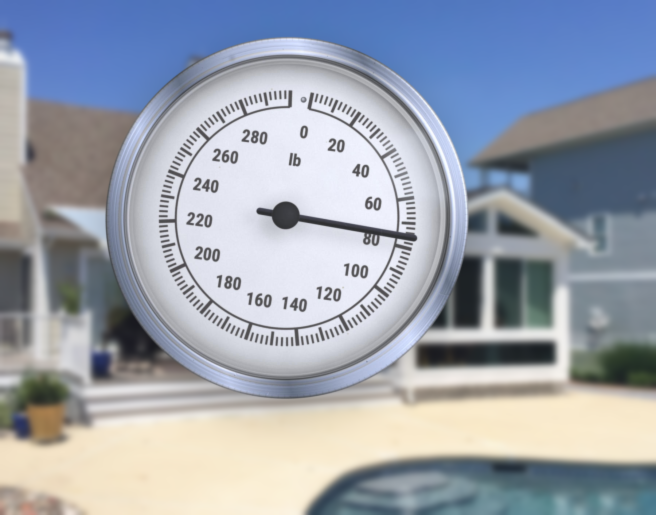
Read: 76 (lb)
